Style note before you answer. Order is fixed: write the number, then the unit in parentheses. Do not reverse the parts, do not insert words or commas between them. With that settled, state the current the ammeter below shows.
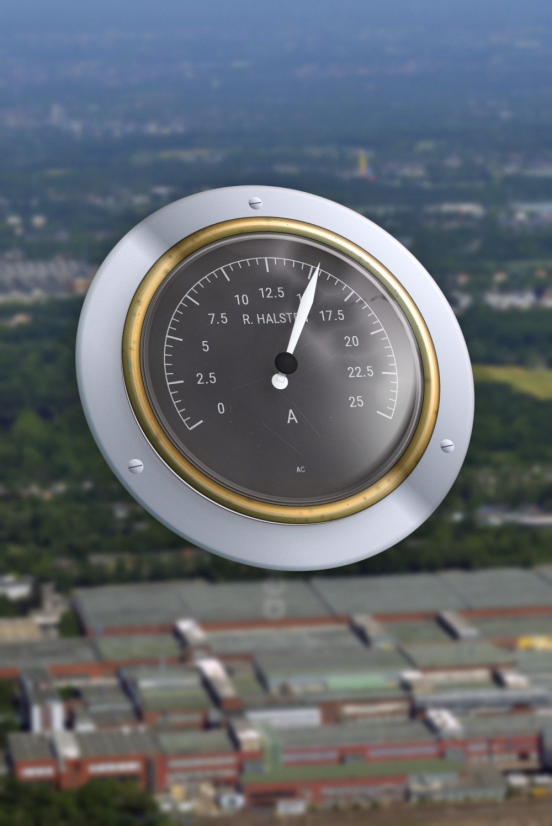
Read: 15.25 (A)
